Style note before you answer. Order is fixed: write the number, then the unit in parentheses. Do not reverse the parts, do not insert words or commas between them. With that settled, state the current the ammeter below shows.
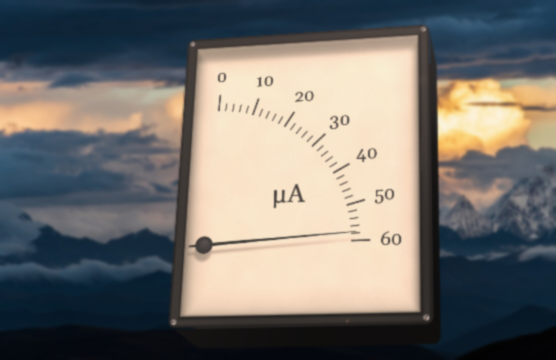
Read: 58 (µA)
